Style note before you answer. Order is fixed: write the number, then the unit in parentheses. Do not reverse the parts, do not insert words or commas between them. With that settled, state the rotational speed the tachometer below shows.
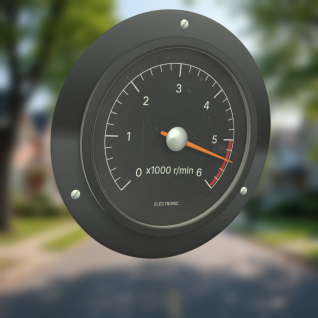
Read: 5400 (rpm)
